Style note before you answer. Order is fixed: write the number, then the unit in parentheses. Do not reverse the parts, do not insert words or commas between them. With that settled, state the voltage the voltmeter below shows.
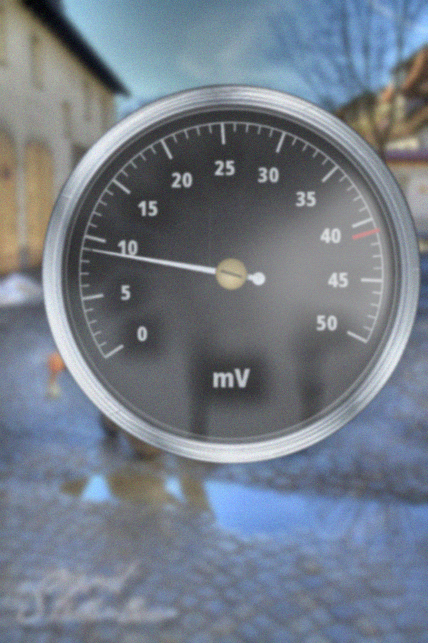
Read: 9 (mV)
